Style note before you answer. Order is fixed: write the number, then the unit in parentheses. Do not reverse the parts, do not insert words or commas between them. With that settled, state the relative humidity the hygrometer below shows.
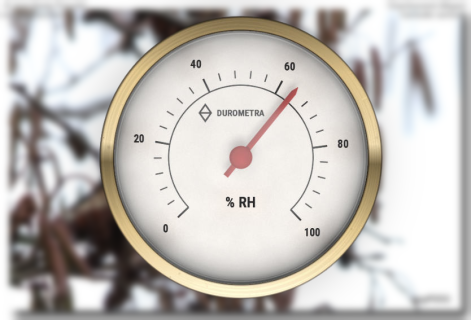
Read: 64 (%)
